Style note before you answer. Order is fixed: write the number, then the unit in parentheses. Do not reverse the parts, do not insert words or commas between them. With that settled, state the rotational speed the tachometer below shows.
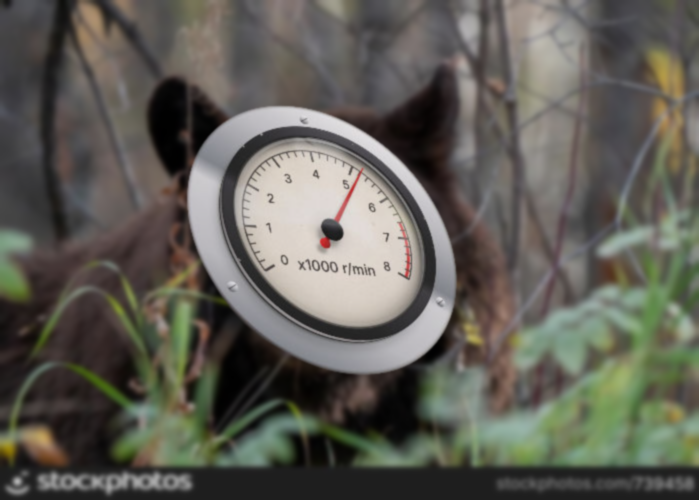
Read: 5200 (rpm)
